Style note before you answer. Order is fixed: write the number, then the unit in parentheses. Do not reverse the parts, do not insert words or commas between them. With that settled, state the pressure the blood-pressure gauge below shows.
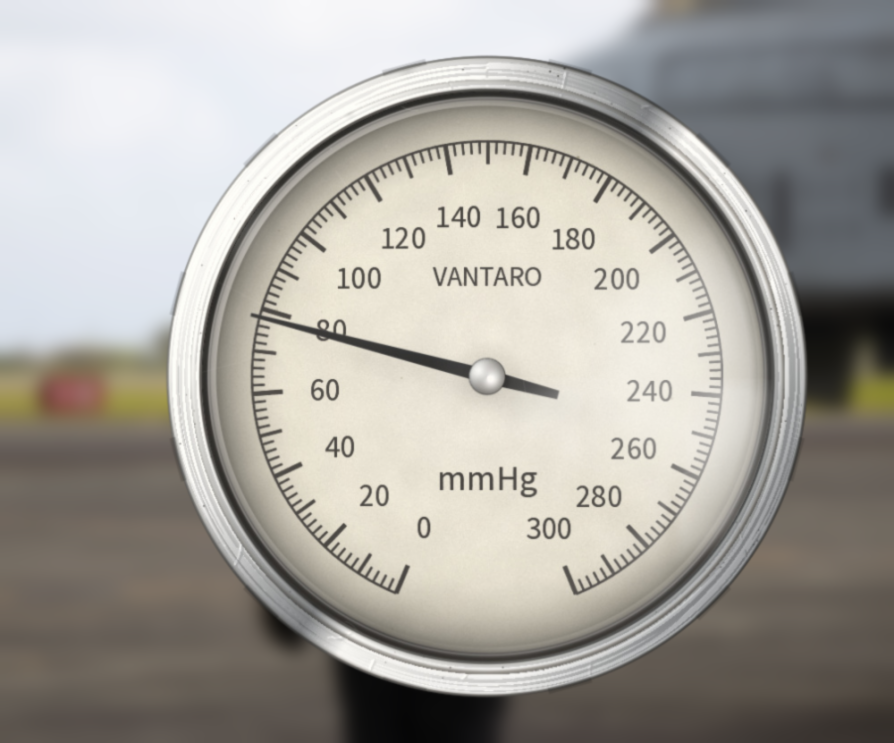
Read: 78 (mmHg)
